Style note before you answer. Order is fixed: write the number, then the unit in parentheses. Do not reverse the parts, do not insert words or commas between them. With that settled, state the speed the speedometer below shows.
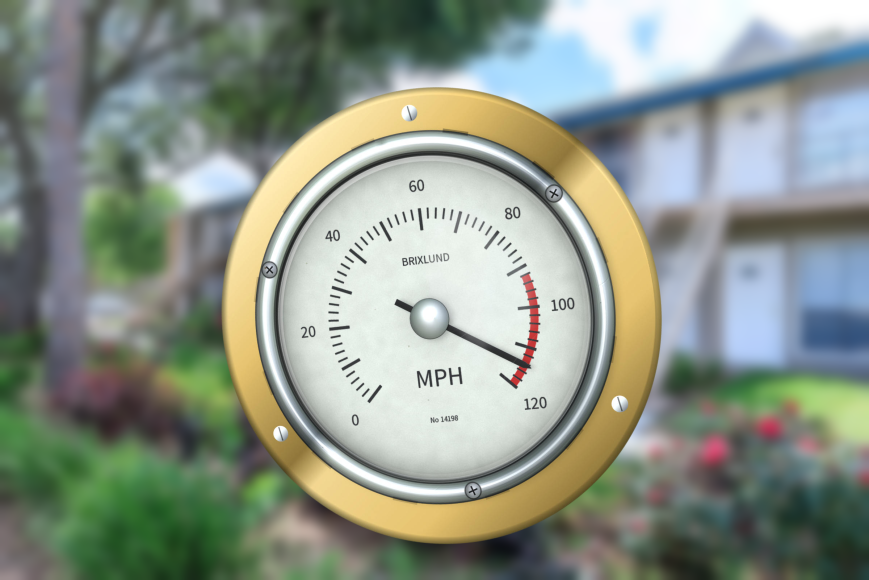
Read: 114 (mph)
